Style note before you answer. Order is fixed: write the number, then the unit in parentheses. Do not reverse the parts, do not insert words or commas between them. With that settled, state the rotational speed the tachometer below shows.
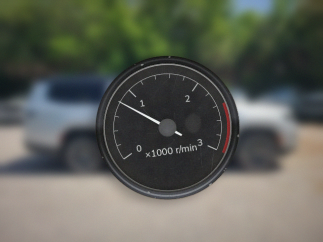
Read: 800 (rpm)
